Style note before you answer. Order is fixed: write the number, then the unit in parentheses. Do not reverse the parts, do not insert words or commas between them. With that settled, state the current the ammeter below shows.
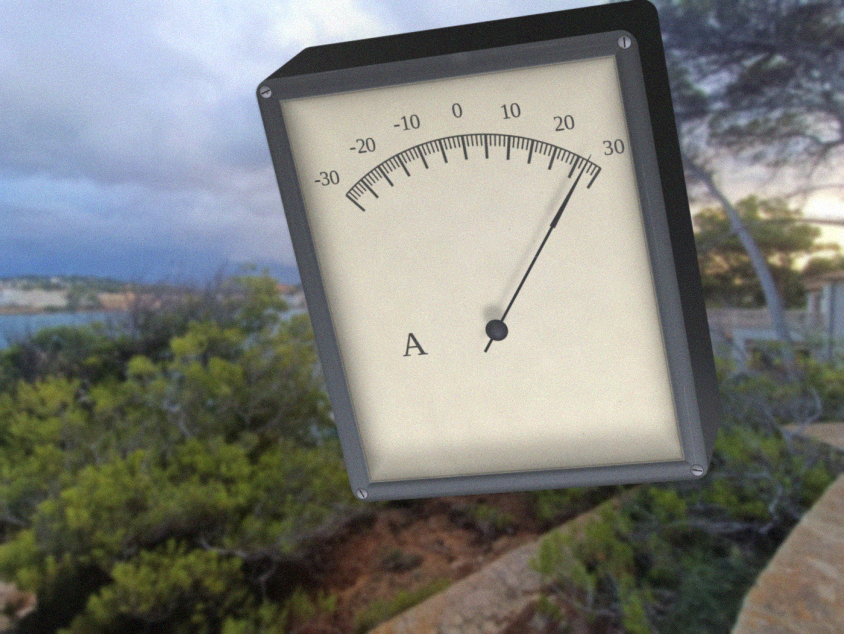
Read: 27 (A)
